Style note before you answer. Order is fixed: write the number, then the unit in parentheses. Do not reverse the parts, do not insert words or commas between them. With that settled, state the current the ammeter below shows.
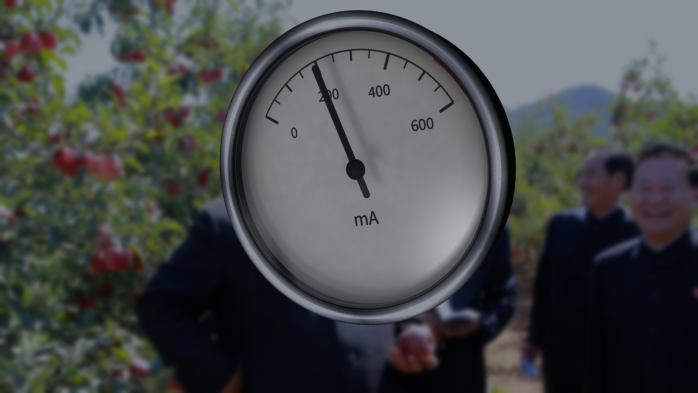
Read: 200 (mA)
